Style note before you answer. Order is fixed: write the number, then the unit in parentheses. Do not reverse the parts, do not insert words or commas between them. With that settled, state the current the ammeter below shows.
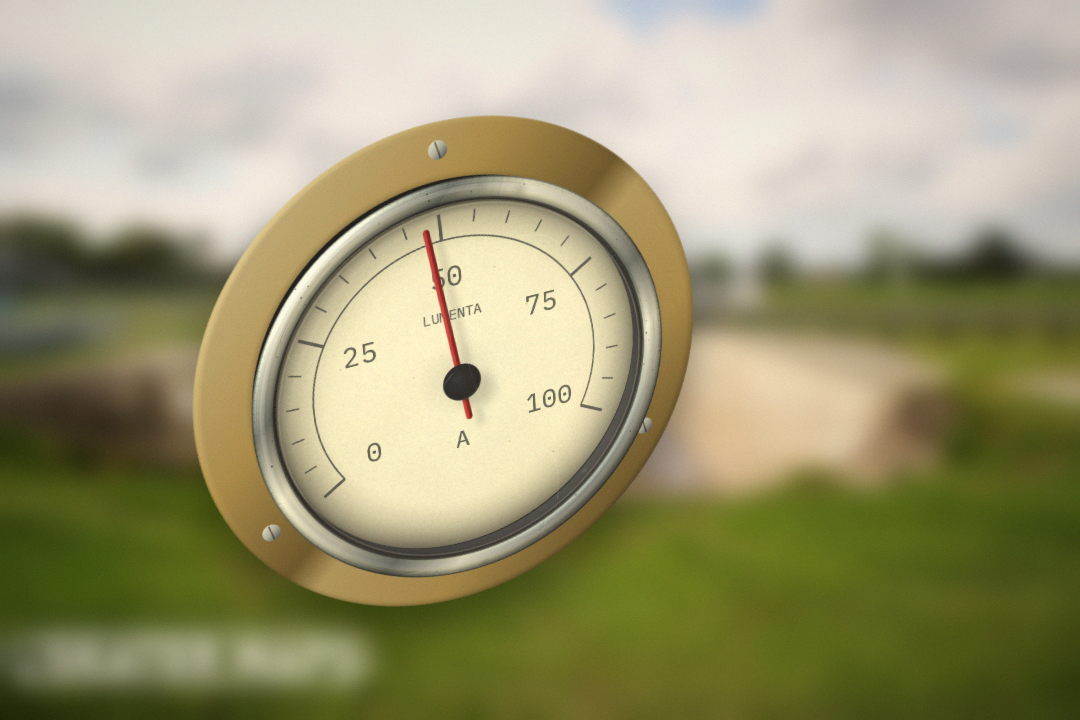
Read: 47.5 (A)
